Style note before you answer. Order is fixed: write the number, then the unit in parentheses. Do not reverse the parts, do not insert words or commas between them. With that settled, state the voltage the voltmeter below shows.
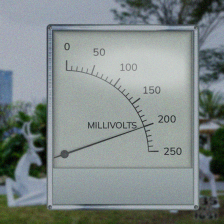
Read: 200 (mV)
